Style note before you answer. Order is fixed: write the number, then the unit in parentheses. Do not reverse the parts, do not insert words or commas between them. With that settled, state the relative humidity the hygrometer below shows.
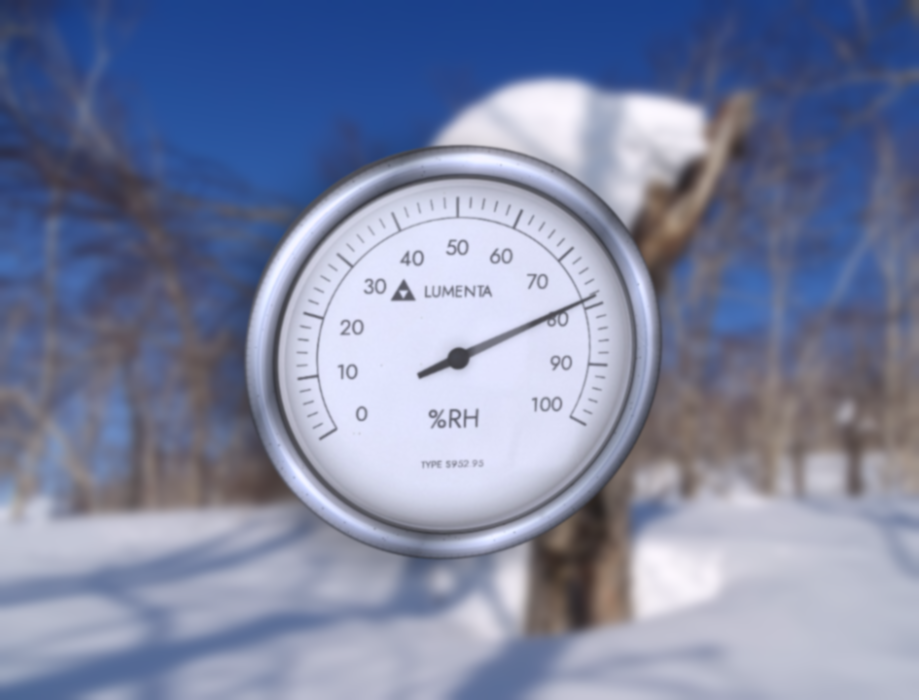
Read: 78 (%)
